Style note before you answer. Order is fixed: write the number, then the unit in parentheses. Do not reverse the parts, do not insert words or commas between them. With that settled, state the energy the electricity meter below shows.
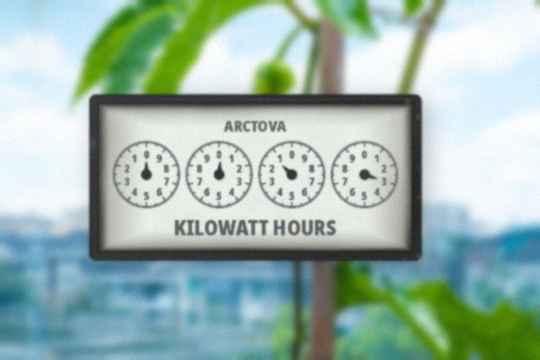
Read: 13 (kWh)
